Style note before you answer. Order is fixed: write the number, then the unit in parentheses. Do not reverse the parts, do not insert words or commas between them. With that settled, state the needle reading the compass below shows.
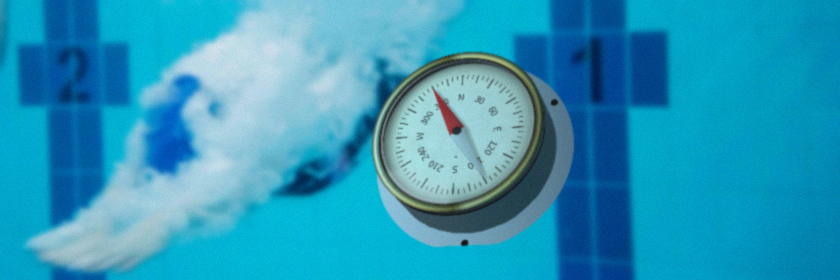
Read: 330 (°)
